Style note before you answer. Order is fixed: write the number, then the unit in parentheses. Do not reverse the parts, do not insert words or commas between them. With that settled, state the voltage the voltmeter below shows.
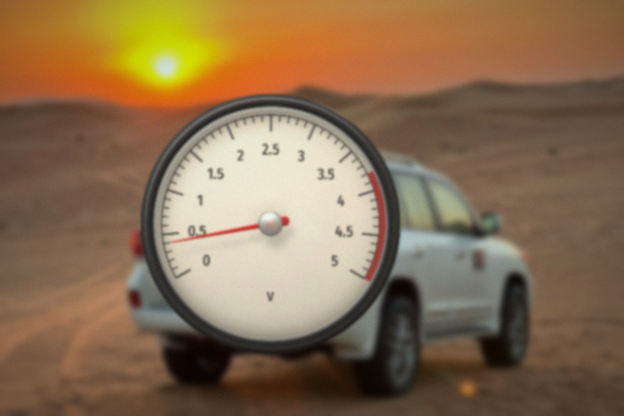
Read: 0.4 (V)
